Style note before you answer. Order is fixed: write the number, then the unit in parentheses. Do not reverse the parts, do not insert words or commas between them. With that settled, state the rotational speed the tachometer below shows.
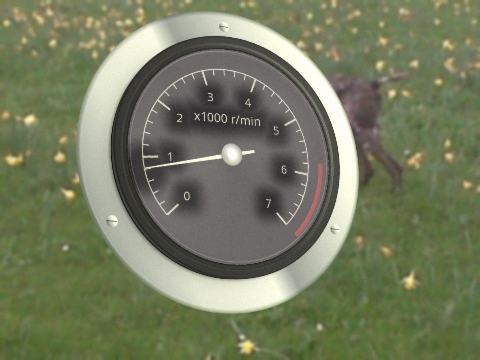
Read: 800 (rpm)
